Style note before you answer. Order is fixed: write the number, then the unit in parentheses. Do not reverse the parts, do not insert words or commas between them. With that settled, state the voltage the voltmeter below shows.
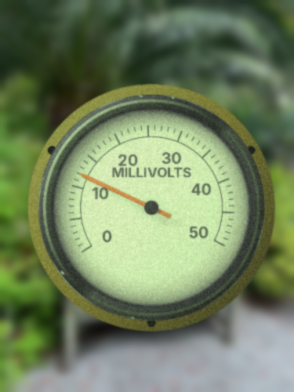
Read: 12 (mV)
